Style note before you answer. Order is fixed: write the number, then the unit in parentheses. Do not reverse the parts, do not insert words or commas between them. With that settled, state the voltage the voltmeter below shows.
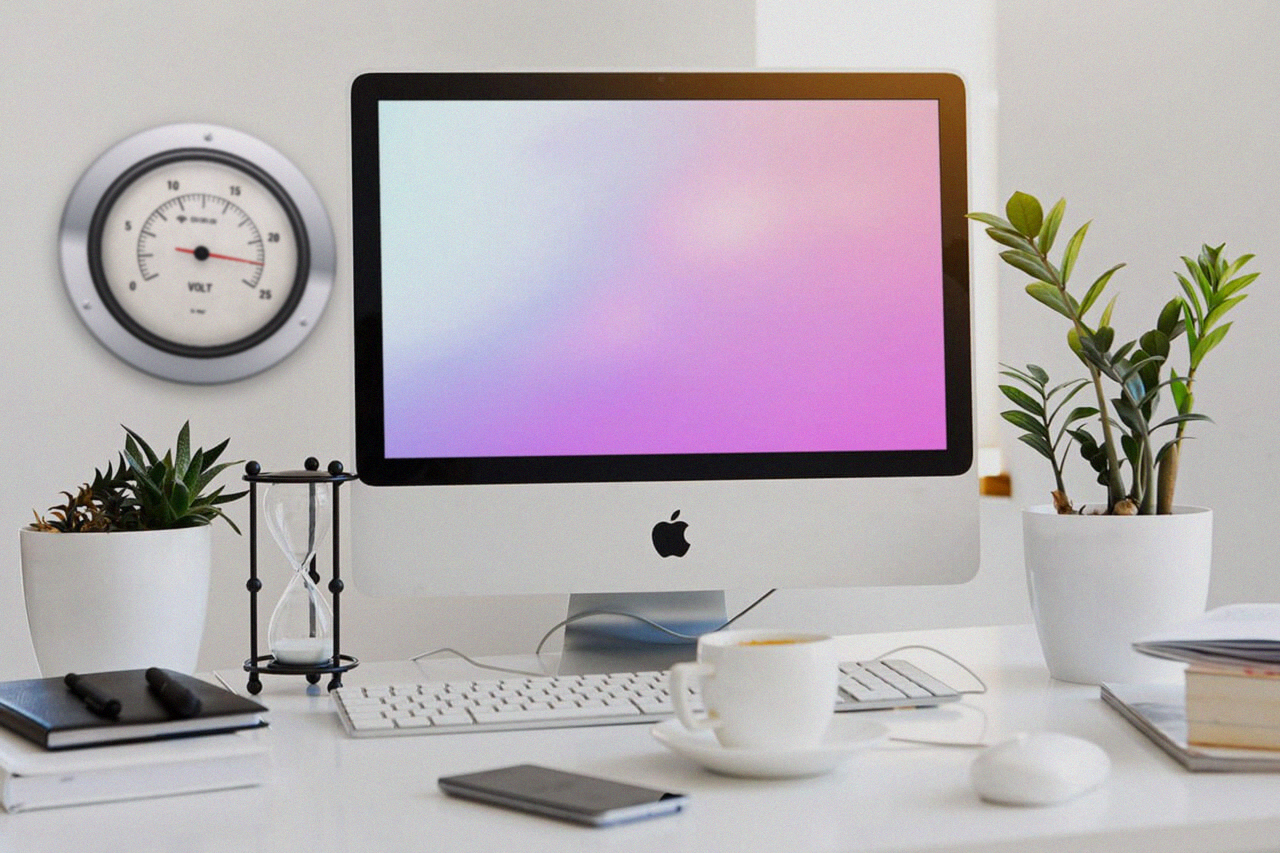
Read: 22.5 (V)
